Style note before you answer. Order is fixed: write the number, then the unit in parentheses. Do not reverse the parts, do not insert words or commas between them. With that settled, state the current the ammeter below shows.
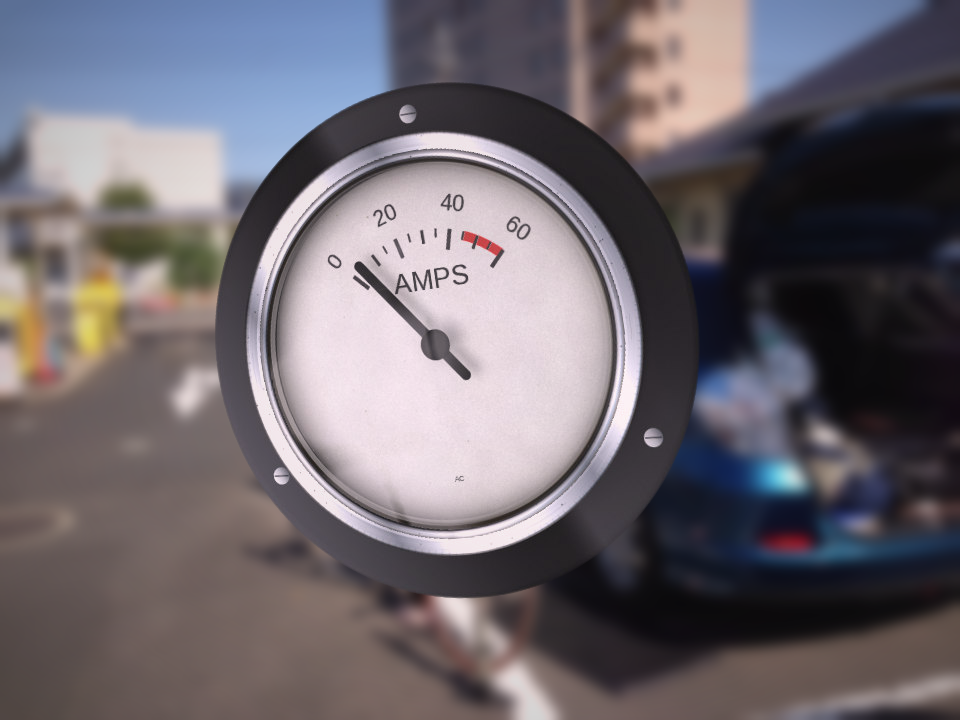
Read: 5 (A)
